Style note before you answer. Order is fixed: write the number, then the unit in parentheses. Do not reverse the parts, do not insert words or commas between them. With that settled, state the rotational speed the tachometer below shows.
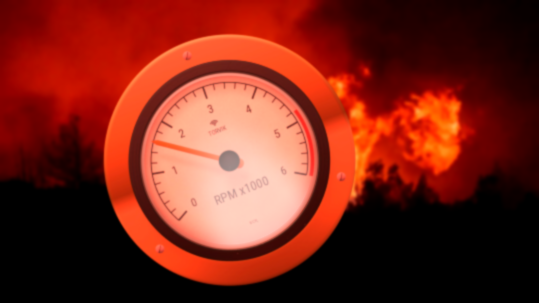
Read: 1600 (rpm)
